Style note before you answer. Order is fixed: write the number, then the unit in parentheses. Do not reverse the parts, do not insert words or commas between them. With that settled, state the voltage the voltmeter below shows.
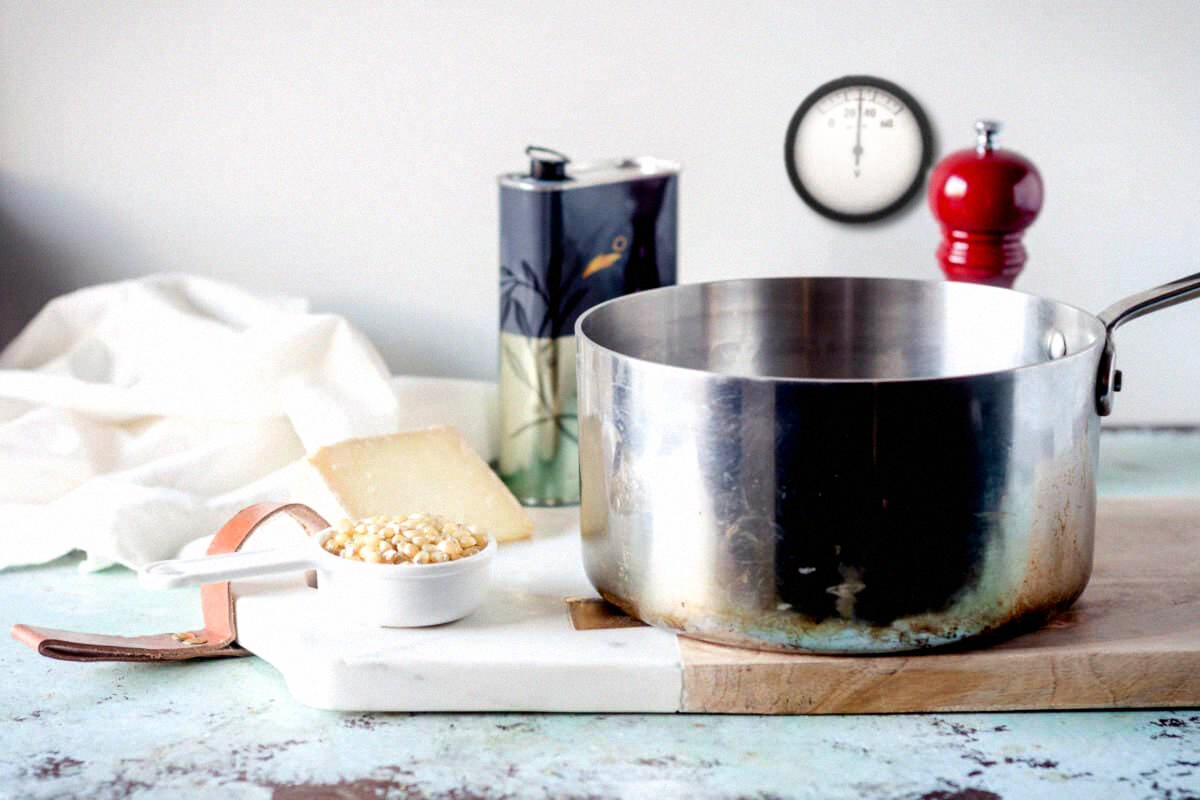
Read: 30 (V)
